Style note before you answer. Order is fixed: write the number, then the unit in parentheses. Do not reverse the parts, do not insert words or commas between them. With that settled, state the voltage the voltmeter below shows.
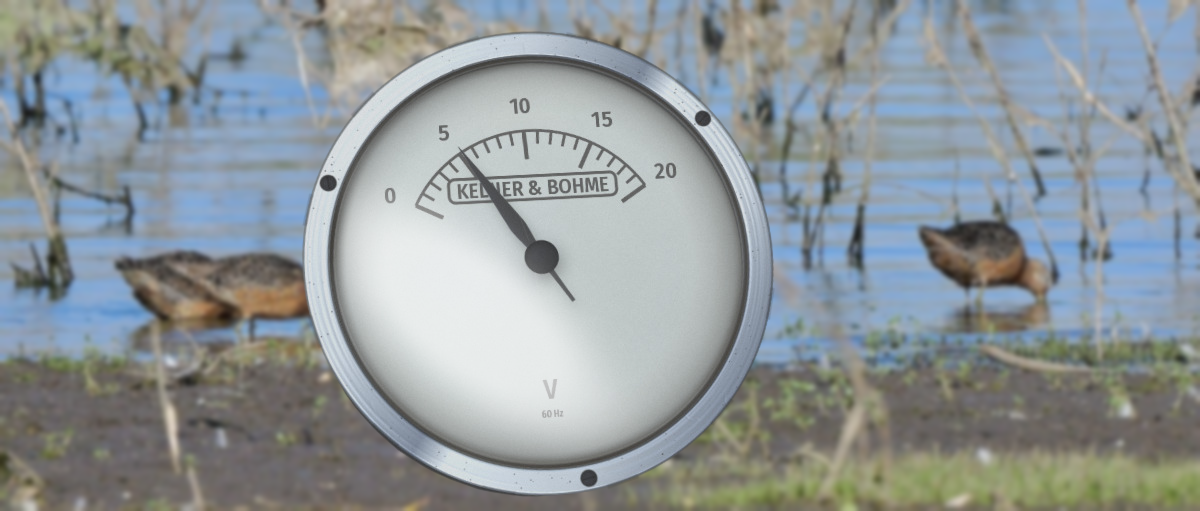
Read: 5 (V)
